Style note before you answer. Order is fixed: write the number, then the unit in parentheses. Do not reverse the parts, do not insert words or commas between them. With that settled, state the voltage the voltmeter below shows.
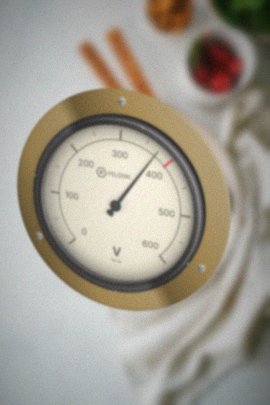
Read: 375 (V)
